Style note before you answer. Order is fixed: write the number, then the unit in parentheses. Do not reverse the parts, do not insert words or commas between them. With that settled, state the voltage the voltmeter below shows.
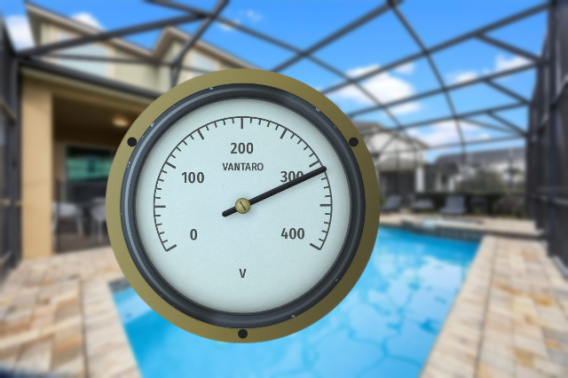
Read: 310 (V)
